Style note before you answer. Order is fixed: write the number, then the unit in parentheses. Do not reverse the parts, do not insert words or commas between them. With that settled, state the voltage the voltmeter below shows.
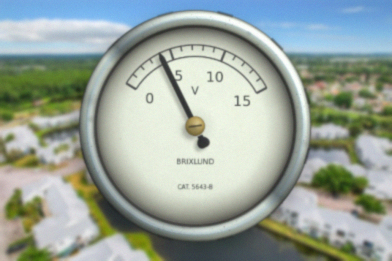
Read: 4 (V)
